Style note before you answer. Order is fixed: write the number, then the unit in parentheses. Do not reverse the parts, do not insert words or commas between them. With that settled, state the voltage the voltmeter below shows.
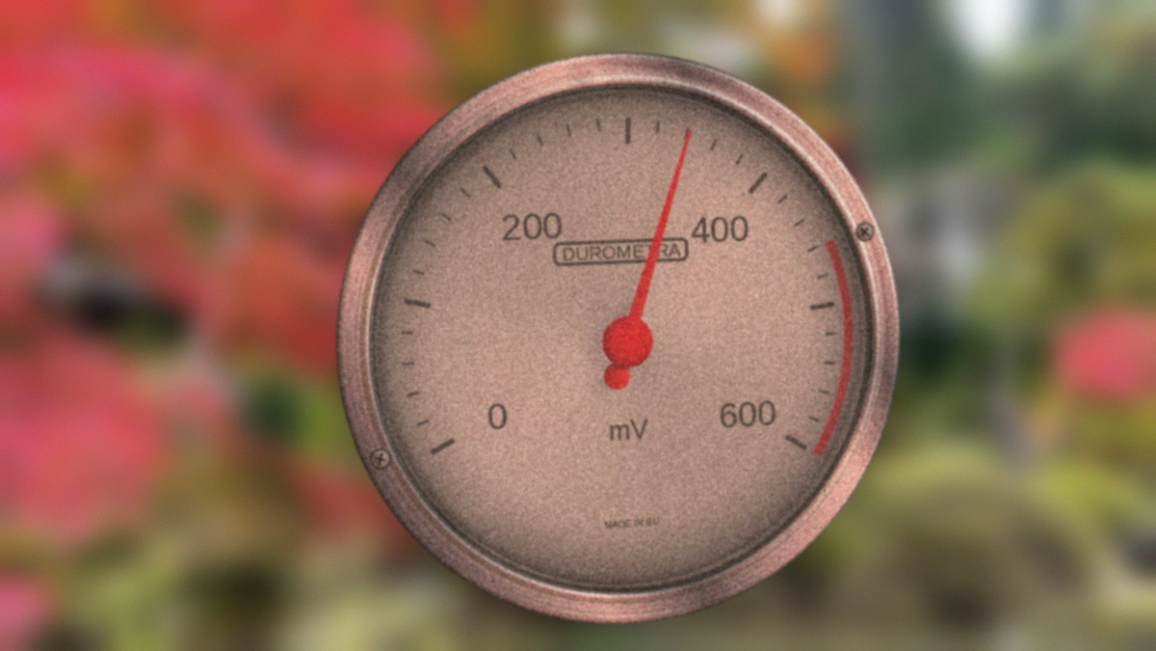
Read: 340 (mV)
